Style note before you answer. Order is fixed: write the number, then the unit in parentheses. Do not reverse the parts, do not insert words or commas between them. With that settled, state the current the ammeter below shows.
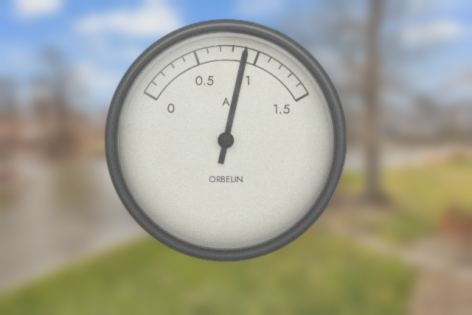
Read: 0.9 (A)
